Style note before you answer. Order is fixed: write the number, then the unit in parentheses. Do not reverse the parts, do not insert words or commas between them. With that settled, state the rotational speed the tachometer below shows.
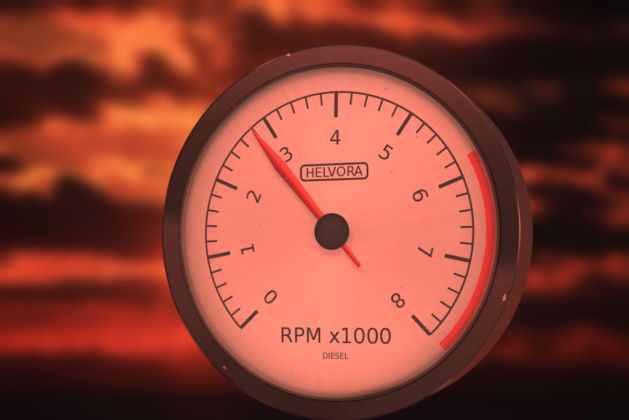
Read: 2800 (rpm)
